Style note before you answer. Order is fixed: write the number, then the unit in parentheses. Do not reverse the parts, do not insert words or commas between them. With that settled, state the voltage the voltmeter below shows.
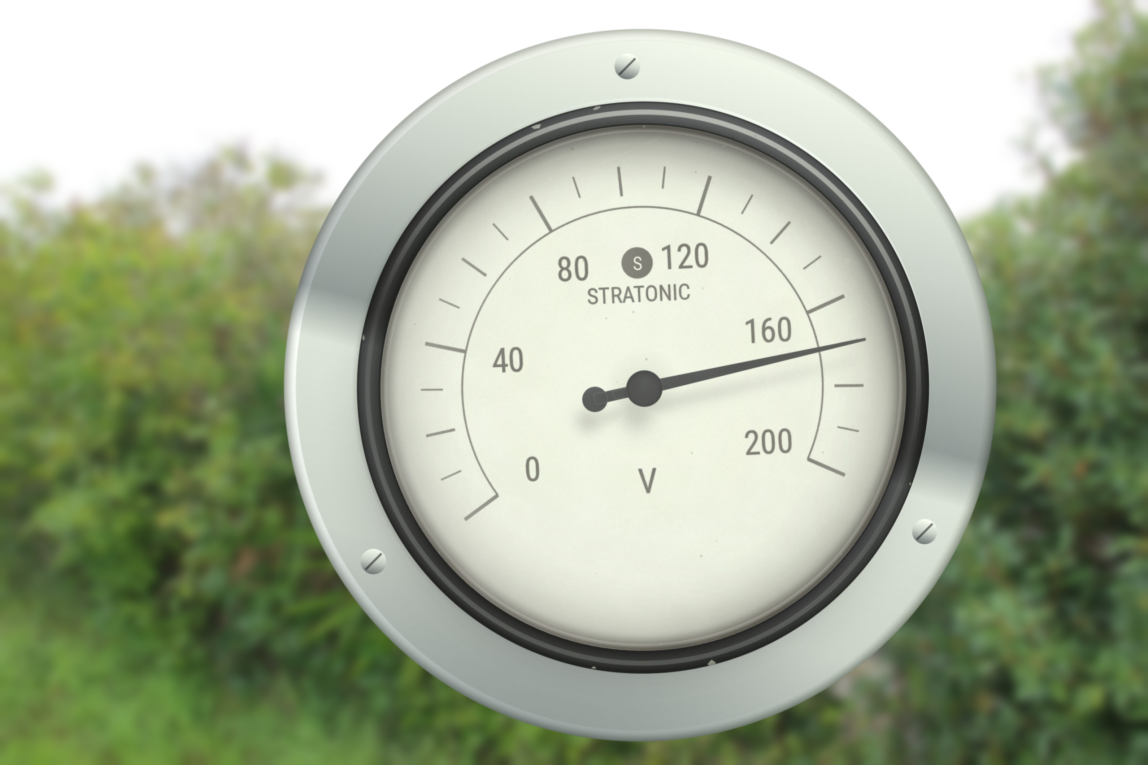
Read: 170 (V)
